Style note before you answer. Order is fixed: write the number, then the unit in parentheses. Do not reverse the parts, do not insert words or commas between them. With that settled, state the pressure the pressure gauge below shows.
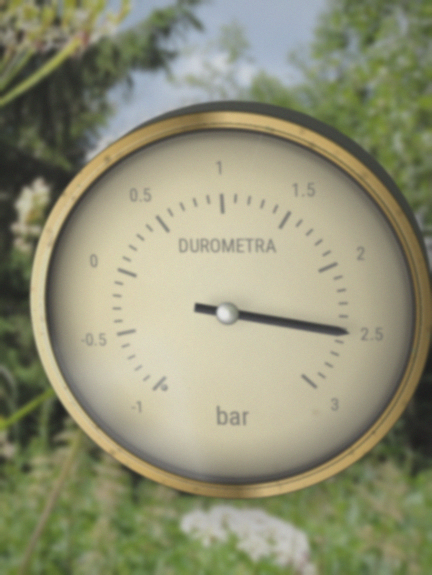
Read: 2.5 (bar)
